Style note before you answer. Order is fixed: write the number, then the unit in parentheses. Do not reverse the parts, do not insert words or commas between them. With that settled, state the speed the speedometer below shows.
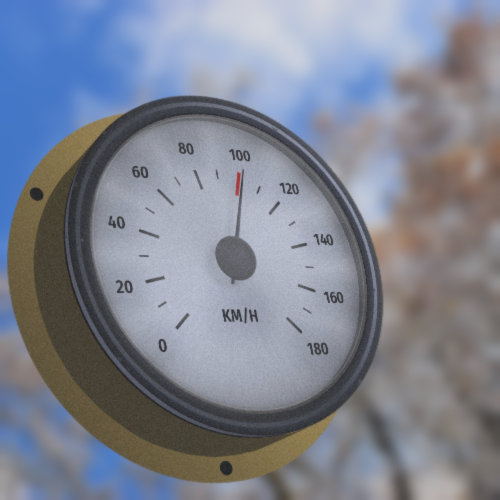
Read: 100 (km/h)
